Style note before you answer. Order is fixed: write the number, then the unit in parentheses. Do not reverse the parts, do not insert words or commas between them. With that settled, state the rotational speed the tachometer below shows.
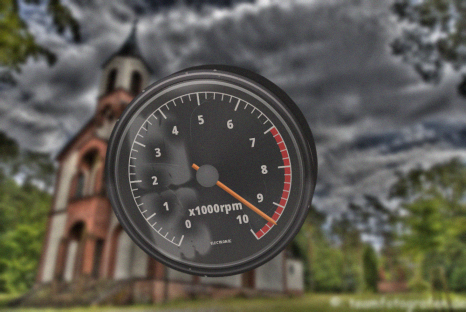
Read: 9400 (rpm)
